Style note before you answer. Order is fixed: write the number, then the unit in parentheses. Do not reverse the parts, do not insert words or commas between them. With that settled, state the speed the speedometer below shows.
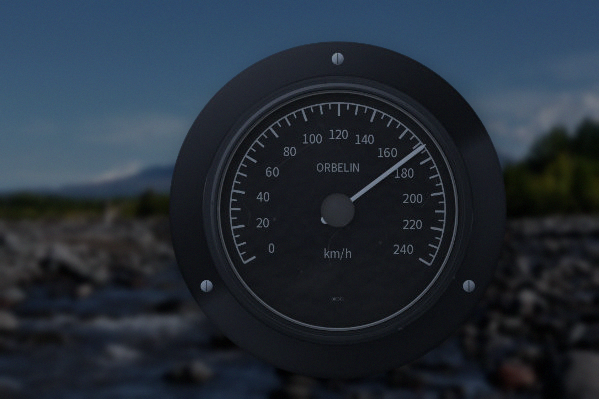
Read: 172.5 (km/h)
